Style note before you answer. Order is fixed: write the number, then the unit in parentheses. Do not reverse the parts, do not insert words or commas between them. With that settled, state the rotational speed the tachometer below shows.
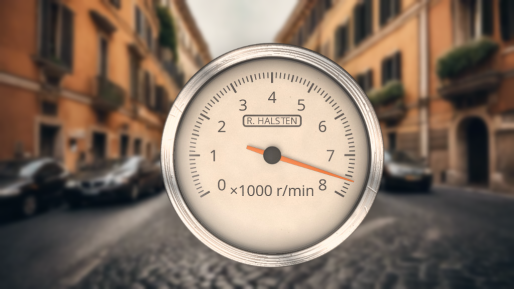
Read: 7600 (rpm)
